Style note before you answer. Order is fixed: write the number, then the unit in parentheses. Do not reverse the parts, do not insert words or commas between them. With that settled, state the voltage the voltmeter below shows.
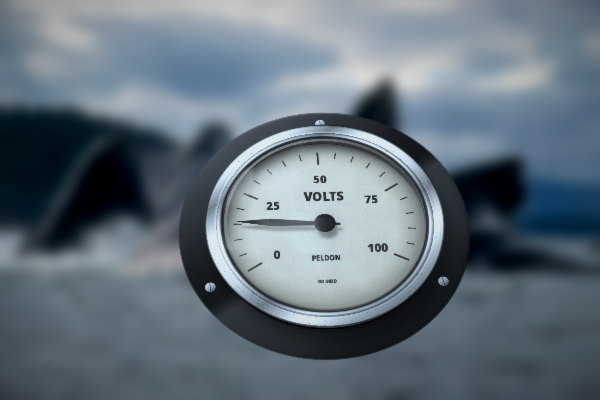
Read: 15 (V)
